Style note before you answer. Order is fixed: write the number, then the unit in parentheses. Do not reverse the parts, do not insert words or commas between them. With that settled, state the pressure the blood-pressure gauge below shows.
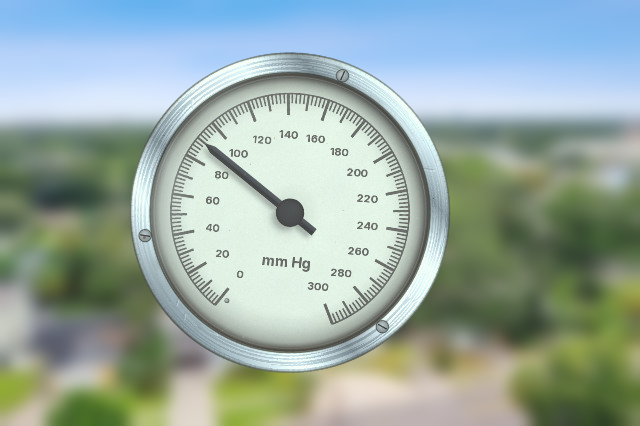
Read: 90 (mmHg)
